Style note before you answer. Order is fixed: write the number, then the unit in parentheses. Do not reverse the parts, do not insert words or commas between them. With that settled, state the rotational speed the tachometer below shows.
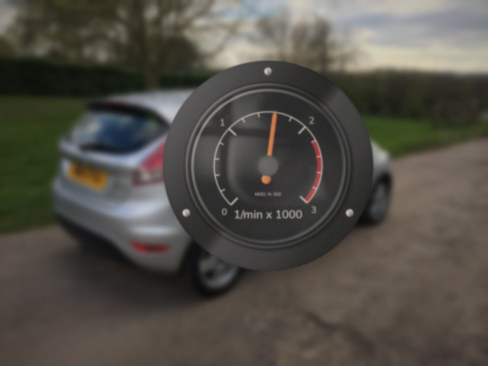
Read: 1600 (rpm)
